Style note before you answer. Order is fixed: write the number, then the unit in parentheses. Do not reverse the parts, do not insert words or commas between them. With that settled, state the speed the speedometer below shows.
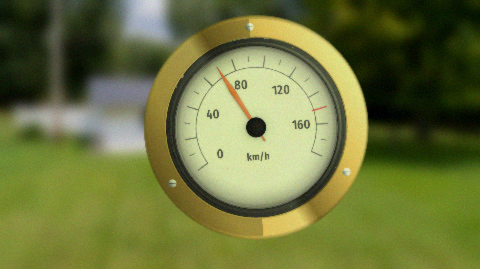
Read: 70 (km/h)
